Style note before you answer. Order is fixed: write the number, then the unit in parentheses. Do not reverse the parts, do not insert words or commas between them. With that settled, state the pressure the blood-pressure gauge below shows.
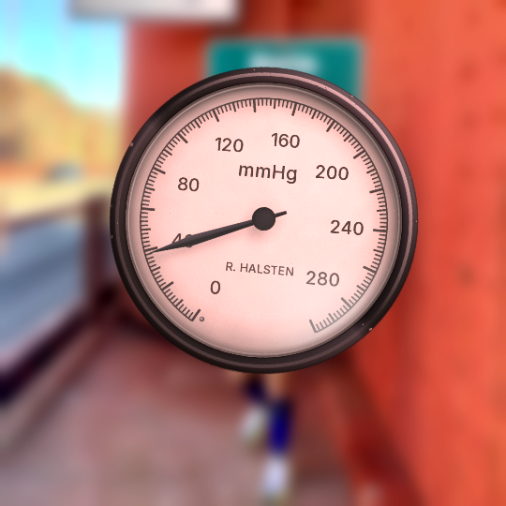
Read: 38 (mmHg)
